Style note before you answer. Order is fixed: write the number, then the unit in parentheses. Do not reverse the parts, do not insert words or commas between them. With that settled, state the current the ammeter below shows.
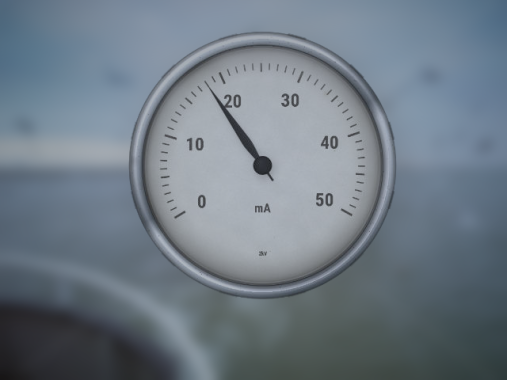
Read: 18 (mA)
